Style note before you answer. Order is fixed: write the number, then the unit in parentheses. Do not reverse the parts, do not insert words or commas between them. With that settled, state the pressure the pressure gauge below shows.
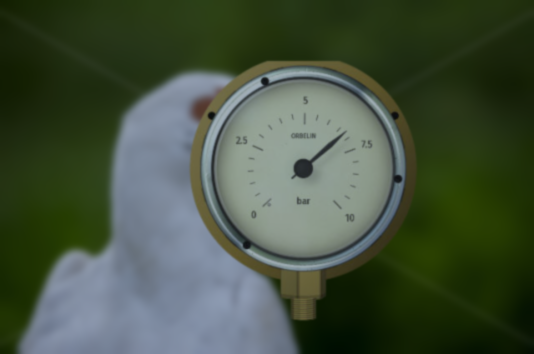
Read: 6.75 (bar)
